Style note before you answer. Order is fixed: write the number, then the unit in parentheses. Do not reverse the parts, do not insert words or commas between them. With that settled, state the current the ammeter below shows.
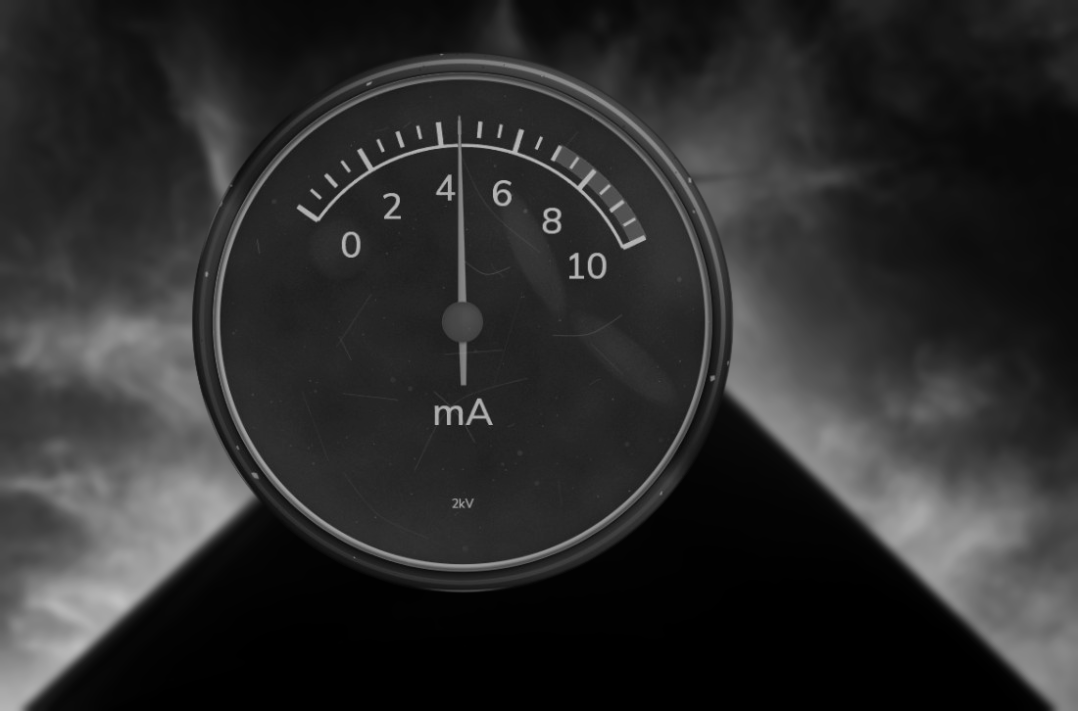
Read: 4.5 (mA)
